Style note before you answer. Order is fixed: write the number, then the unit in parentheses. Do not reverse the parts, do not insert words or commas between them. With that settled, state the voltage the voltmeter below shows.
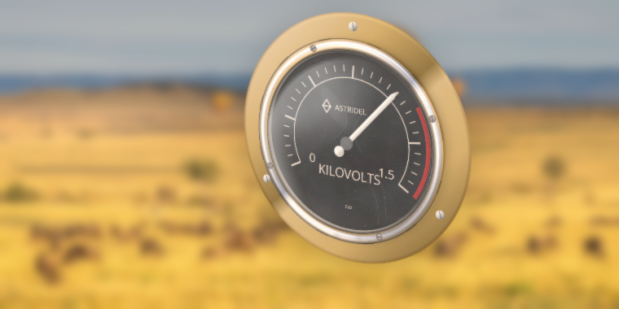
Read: 1 (kV)
